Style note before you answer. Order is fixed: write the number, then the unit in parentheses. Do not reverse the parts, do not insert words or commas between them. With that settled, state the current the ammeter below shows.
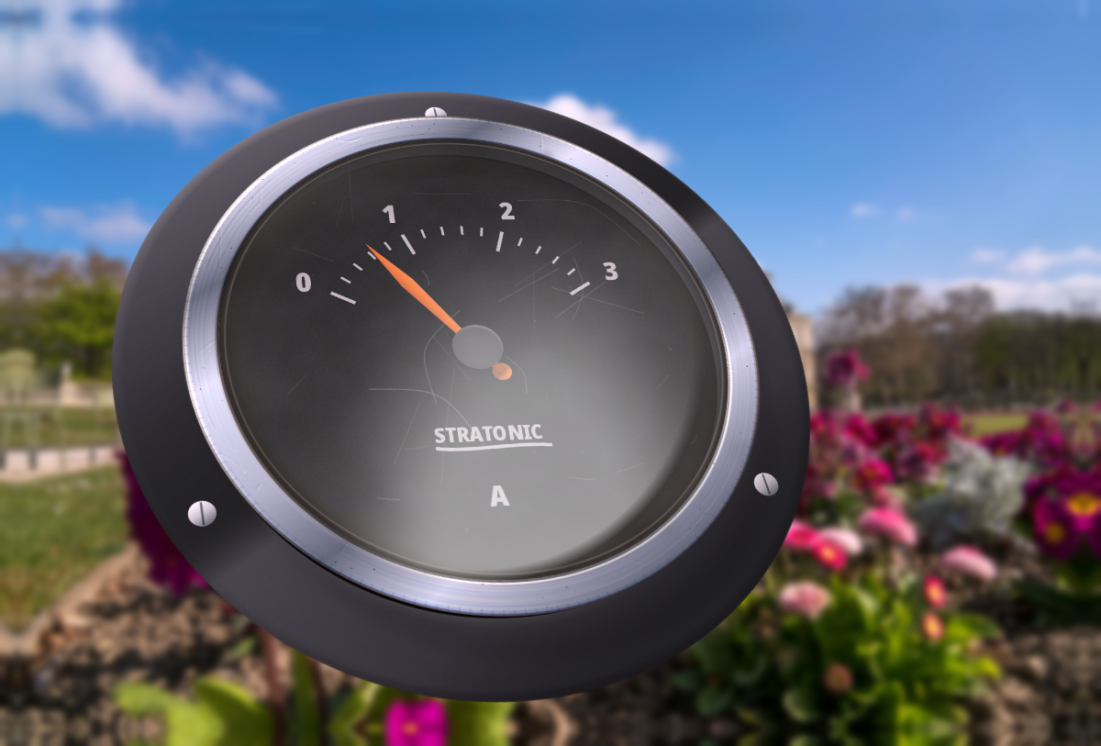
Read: 0.6 (A)
